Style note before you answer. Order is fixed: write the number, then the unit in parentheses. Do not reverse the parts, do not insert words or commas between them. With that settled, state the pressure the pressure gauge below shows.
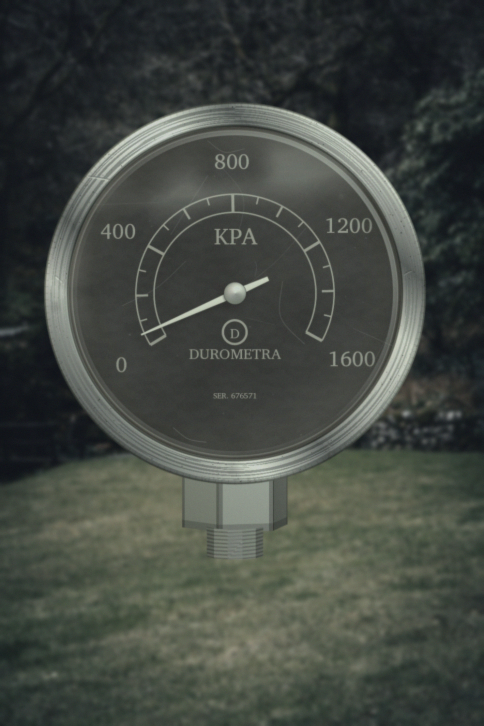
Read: 50 (kPa)
